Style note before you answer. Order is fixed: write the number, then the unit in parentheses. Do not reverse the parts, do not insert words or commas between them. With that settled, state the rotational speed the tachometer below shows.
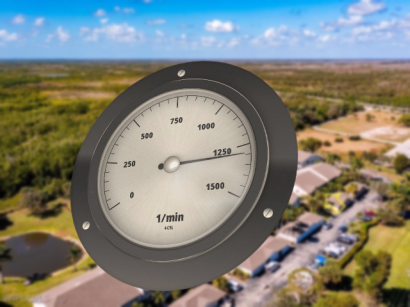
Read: 1300 (rpm)
